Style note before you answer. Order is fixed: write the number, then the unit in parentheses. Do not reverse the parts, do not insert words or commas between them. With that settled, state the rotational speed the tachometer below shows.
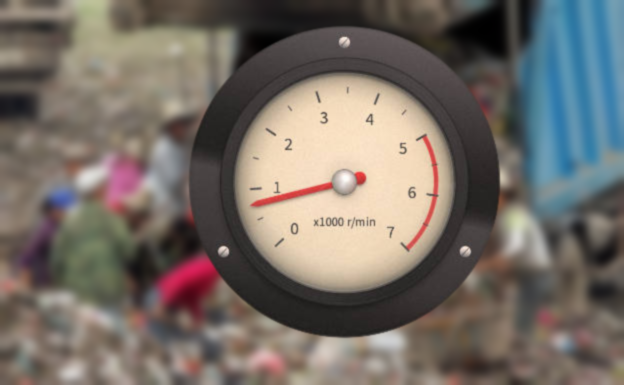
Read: 750 (rpm)
